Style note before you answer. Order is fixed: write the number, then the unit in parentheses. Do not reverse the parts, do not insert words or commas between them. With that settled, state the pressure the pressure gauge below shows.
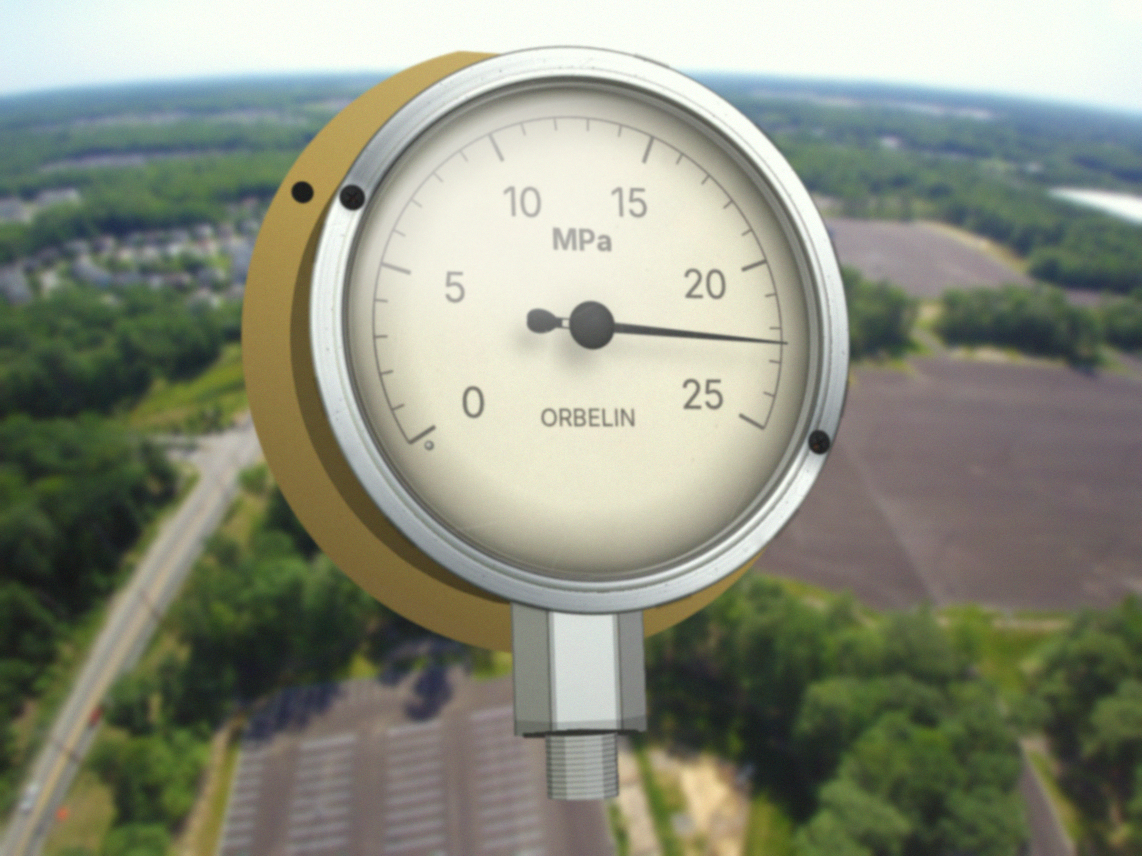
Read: 22.5 (MPa)
